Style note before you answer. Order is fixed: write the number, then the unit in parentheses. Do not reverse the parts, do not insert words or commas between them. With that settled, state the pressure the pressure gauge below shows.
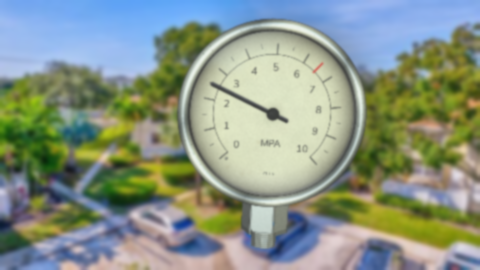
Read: 2.5 (MPa)
